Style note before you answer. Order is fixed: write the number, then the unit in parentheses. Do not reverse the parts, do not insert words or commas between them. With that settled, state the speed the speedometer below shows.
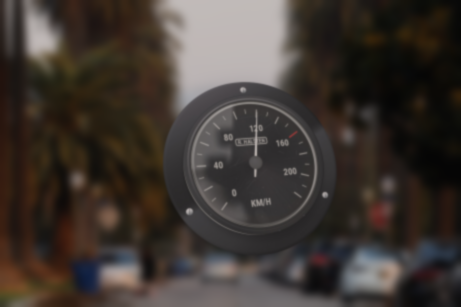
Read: 120 (km/h)
